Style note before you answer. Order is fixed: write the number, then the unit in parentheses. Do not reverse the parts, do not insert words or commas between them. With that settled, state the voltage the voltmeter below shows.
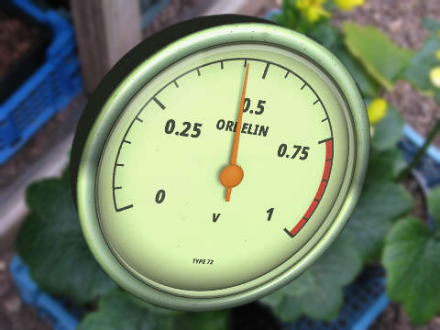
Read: 0.45 (V)
